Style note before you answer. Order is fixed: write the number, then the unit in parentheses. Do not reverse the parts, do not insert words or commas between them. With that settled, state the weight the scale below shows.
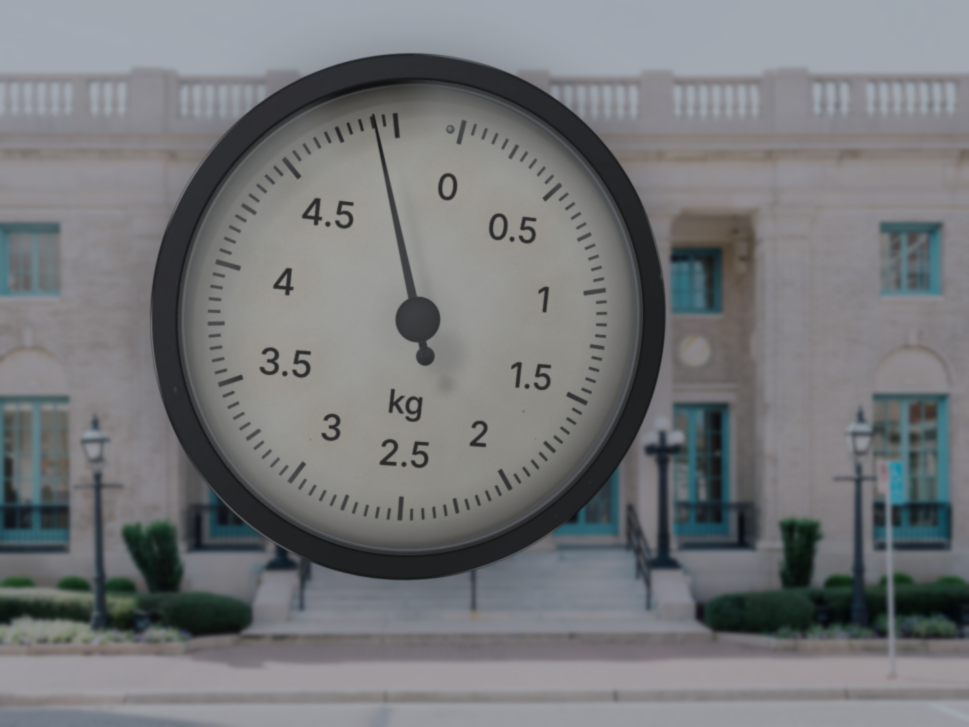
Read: 4.9 (kg)
